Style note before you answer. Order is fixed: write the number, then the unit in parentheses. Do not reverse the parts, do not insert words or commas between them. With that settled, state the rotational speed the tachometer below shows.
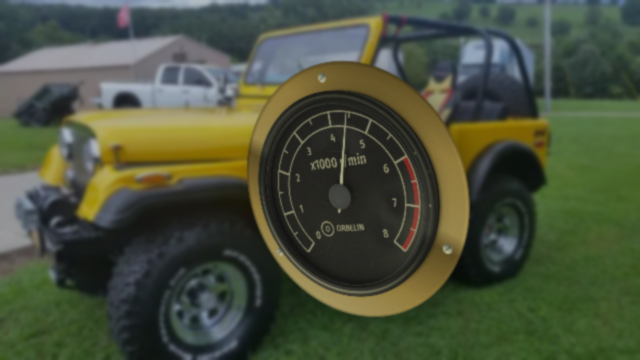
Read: 4500 (rpm)
